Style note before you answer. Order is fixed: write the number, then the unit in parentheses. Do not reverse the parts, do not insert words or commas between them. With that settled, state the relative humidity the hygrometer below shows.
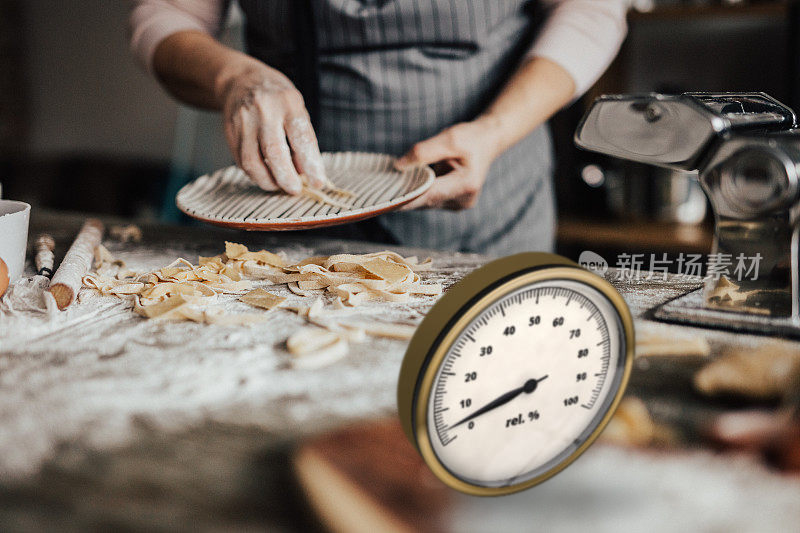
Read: 5 (%)
